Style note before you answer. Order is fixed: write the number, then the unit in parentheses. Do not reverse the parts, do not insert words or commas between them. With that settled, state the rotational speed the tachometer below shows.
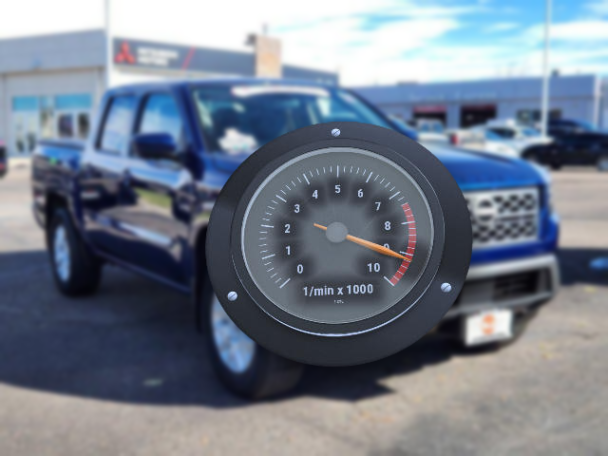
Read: 9200 (rpm)
